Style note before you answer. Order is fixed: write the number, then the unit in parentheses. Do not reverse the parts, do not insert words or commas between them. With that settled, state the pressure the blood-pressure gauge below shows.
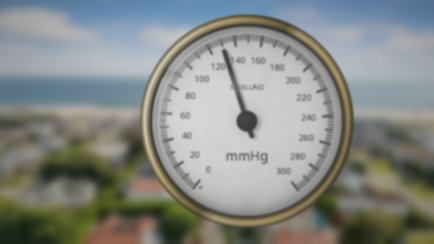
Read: 130 (mmHg)
